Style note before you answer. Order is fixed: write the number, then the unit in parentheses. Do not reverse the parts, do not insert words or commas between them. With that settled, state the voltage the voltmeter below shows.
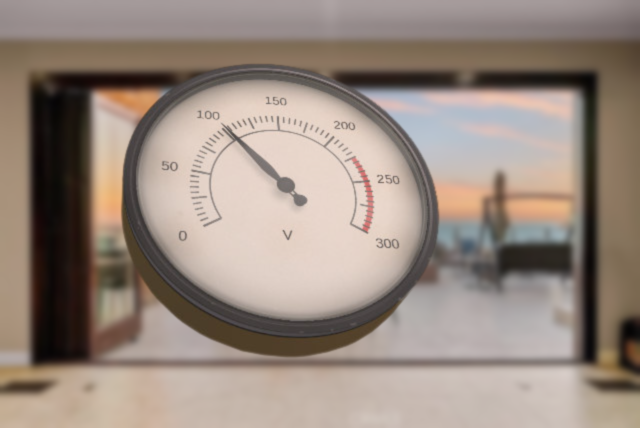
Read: 100 (V)
